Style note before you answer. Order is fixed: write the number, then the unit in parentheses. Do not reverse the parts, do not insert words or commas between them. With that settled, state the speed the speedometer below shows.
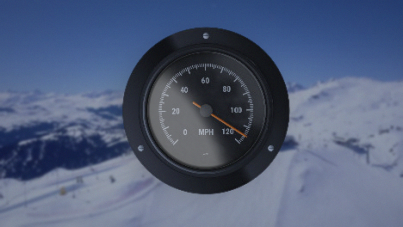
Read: 115 (mph)
